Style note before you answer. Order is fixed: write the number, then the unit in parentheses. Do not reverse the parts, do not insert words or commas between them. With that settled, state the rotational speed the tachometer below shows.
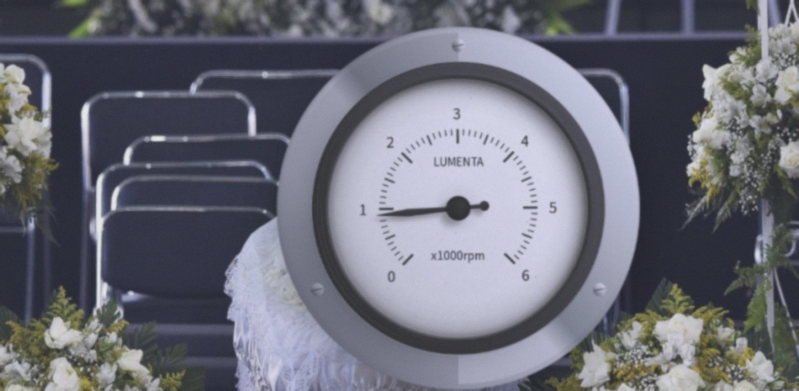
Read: 900 (rpm)
